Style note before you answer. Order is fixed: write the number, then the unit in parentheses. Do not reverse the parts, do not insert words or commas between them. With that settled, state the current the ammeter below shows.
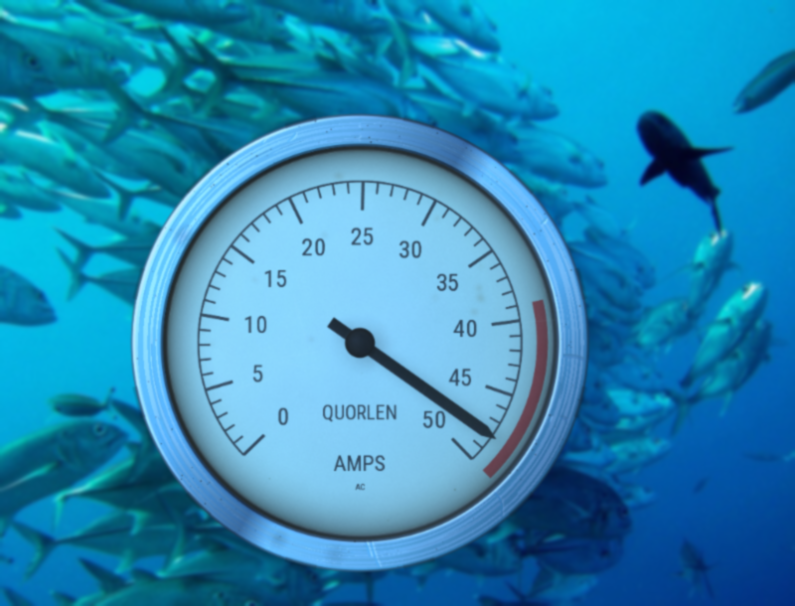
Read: 48 (A)
